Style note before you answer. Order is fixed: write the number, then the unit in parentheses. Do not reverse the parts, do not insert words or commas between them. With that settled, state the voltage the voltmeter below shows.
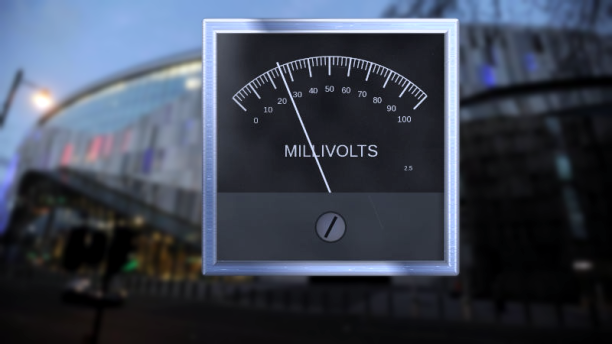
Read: 26 (mV)
